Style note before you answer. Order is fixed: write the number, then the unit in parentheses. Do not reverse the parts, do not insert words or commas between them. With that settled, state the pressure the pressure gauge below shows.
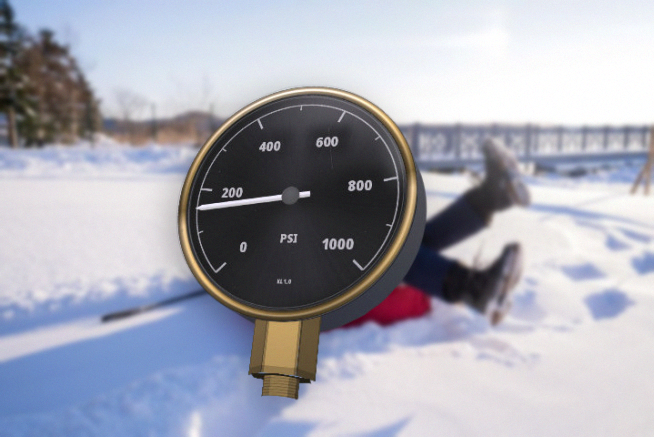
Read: 150 (psi)
